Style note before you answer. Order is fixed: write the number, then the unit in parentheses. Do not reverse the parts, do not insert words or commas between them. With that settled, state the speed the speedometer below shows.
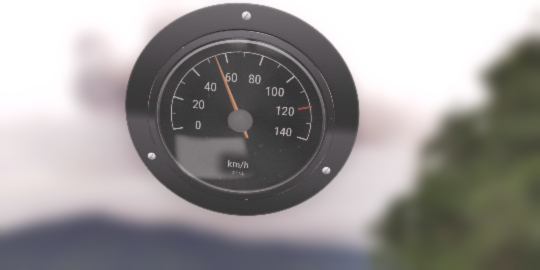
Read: 55 (km/h)
